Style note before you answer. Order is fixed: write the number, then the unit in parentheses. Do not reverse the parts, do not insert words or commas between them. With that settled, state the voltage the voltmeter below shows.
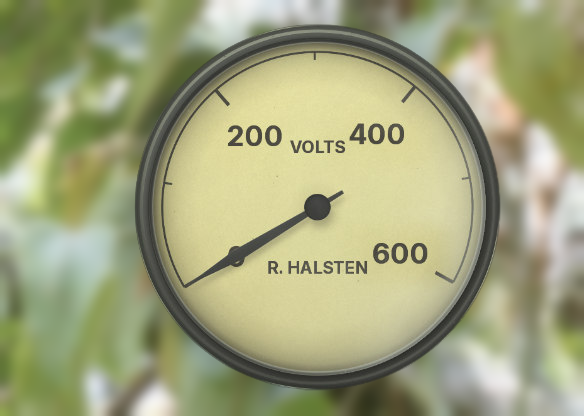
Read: 0 (V)
